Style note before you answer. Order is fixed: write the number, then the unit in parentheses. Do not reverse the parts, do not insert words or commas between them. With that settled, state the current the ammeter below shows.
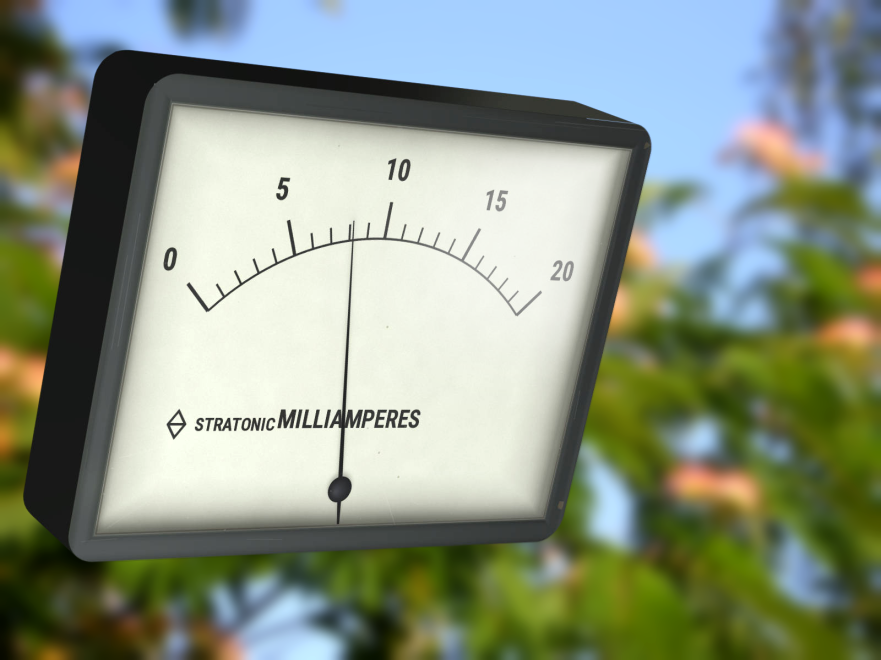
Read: 8 (mA)
